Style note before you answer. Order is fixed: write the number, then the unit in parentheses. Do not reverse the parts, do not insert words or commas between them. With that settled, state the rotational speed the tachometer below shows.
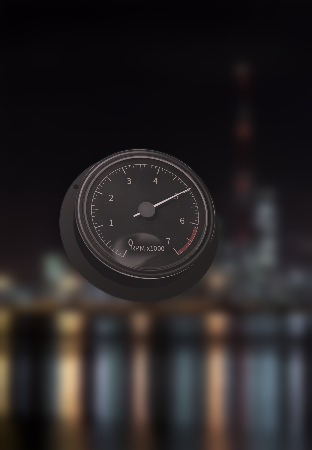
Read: 5000 (rpm)
